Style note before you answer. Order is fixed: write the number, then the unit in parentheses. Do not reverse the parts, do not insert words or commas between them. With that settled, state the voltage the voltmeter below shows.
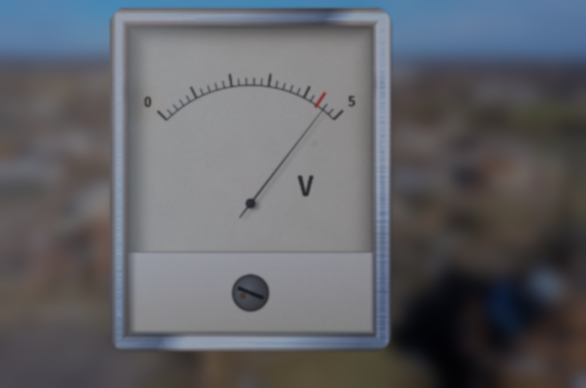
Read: 4.6 (V)
